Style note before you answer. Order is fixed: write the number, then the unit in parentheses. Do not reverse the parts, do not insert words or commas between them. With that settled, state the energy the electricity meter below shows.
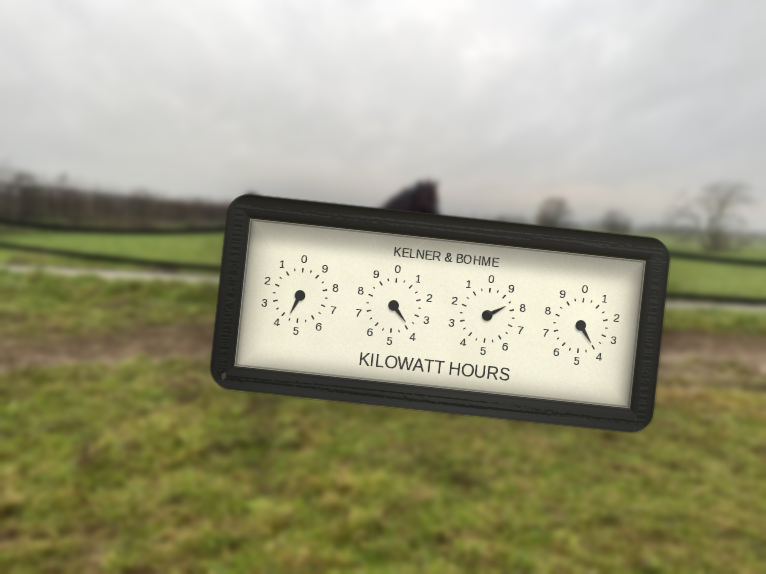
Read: 4384 (kWh)
